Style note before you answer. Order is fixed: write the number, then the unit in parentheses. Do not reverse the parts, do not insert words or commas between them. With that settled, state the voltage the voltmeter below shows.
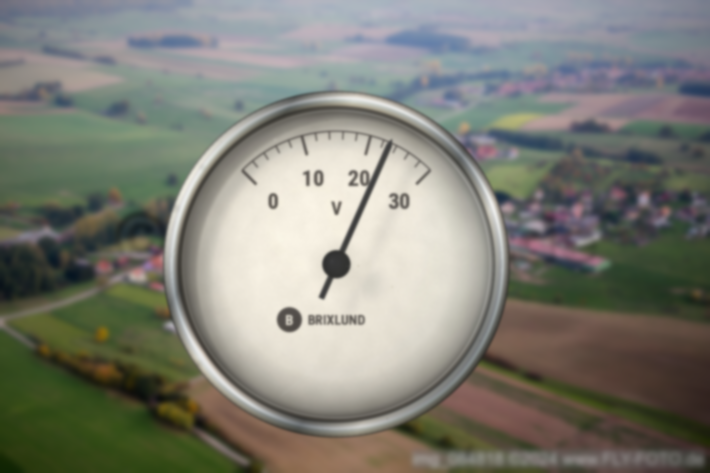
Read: 23 (V)
